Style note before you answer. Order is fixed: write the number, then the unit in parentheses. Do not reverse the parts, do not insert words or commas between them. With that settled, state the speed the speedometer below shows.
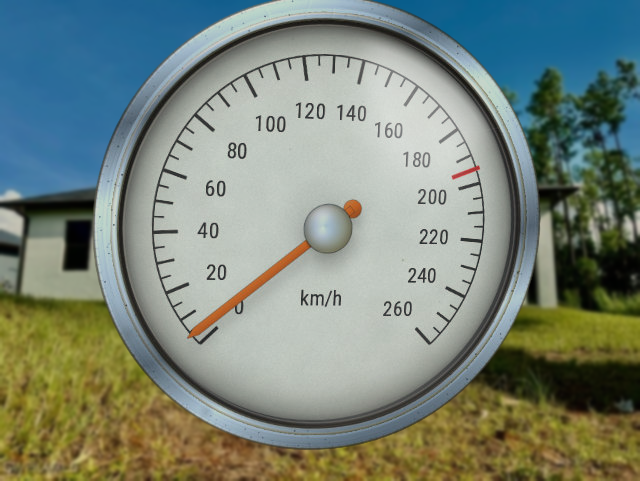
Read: 5 (km/h)
